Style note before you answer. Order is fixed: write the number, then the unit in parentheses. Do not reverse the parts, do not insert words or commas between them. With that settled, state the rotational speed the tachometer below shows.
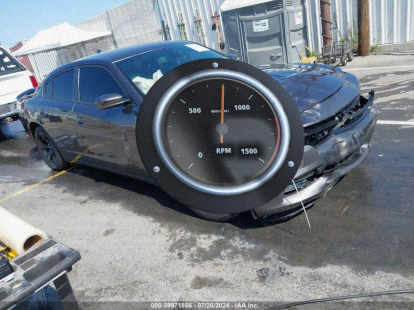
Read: 800 (rpm)
